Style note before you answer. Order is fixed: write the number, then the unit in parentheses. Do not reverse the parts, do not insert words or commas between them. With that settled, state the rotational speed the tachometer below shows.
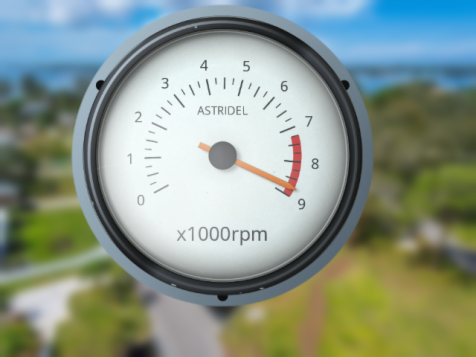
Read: 8750 (rpm)
